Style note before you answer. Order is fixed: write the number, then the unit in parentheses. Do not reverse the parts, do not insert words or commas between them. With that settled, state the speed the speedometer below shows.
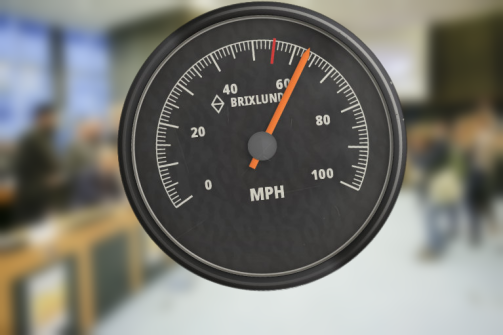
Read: 63 (mph)
